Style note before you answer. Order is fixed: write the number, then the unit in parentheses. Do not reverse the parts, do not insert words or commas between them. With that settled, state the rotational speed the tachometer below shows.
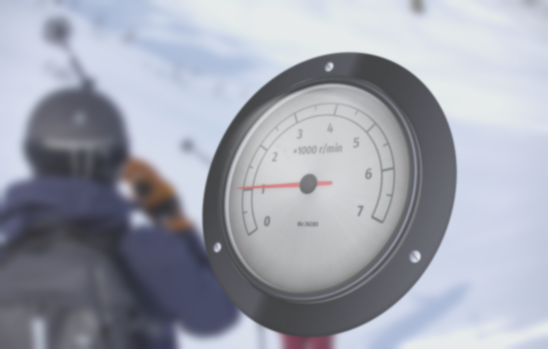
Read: 1000 (rpm)
